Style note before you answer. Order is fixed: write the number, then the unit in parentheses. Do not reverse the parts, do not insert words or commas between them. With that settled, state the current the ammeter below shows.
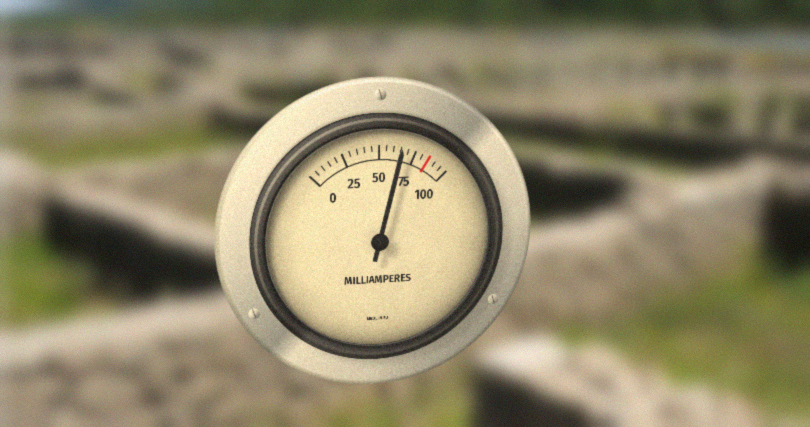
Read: 65 (mA)
